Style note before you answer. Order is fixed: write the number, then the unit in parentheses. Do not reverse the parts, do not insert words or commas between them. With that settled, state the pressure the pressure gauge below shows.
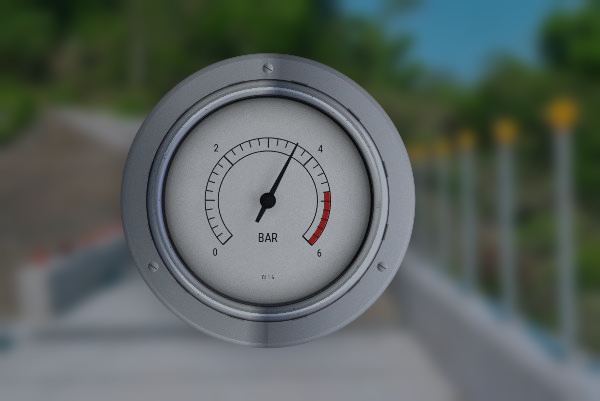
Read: 3.6 (bar)
